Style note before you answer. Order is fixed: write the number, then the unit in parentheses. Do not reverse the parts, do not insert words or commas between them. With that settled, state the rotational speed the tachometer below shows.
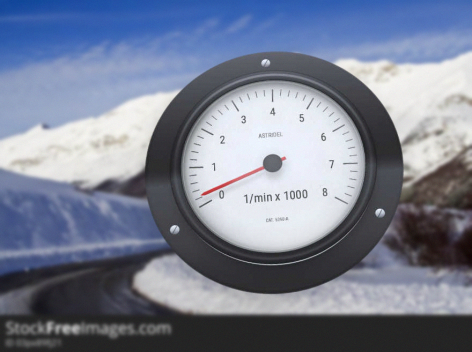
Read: 200 (rpm)
